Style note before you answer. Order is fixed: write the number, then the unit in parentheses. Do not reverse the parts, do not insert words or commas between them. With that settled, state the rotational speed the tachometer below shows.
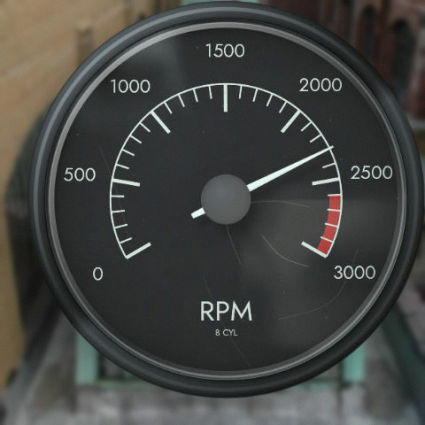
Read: 2300 (rpm)
